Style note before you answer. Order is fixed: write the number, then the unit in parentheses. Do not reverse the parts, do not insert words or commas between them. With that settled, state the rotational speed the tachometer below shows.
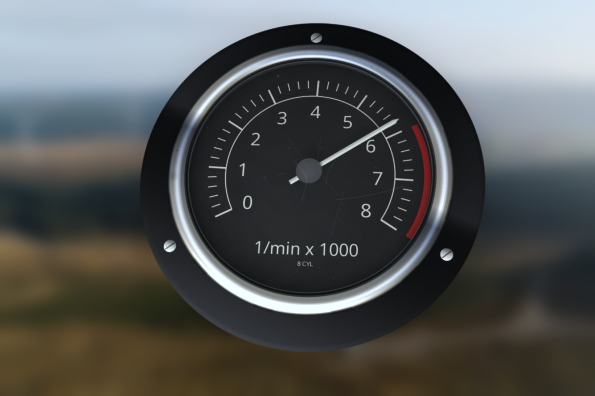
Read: 5800 (rpm)
